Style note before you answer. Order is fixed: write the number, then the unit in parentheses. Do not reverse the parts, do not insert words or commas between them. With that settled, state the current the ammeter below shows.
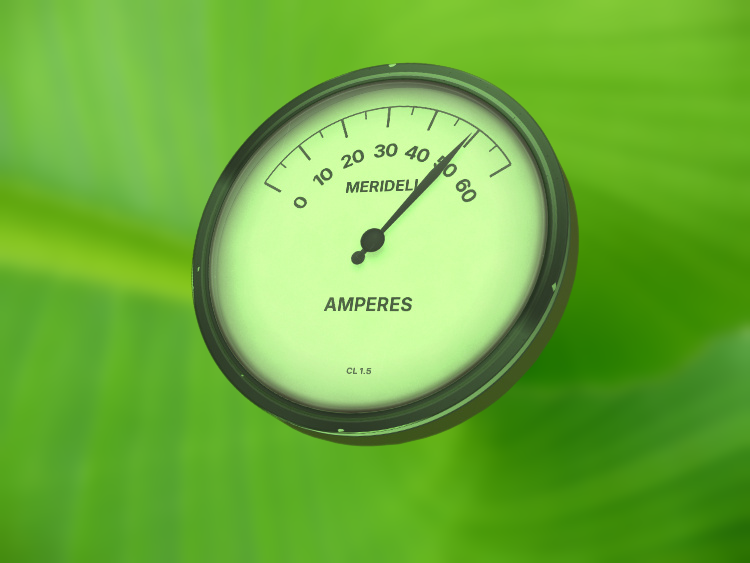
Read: 50 (A)
